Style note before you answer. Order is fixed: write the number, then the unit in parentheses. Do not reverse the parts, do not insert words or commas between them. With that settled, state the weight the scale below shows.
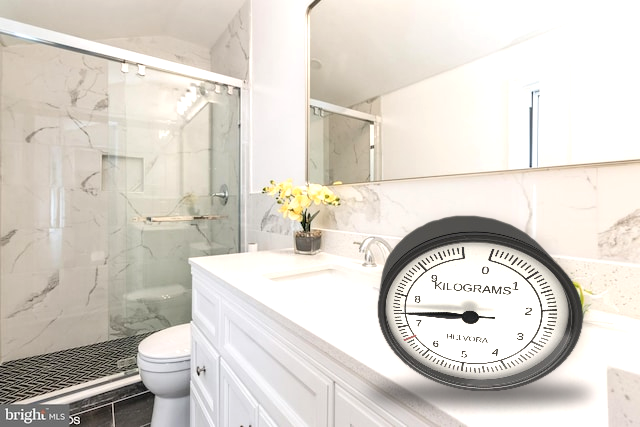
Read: 7.5 (kg)
